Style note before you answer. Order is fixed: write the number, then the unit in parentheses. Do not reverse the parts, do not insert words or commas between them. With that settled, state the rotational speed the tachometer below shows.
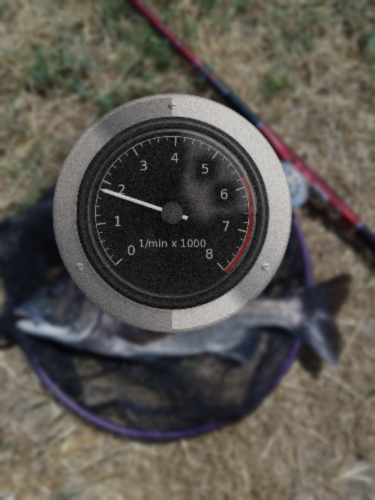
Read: 1800 (rpm)
